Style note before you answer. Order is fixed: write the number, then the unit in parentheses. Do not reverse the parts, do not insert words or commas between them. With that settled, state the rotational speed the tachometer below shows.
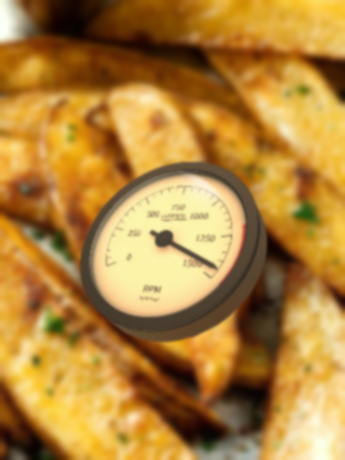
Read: 1450 (rpm)
